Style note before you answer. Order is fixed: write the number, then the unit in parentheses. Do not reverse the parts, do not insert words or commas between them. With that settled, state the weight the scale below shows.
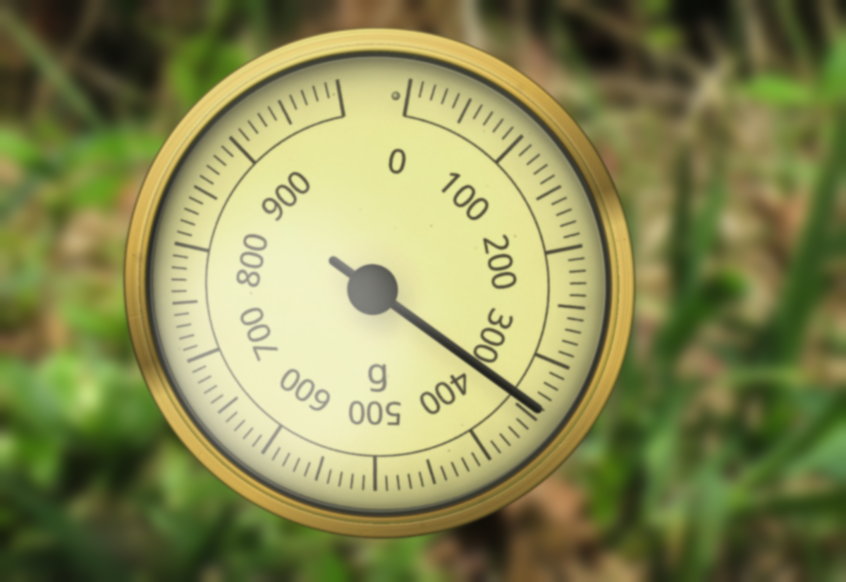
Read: 340 (g)
